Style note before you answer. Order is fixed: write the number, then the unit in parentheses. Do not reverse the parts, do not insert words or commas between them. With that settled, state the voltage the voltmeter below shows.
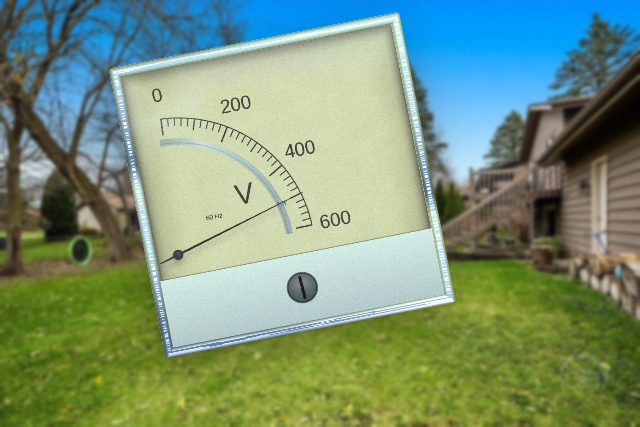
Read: 500 (V)
